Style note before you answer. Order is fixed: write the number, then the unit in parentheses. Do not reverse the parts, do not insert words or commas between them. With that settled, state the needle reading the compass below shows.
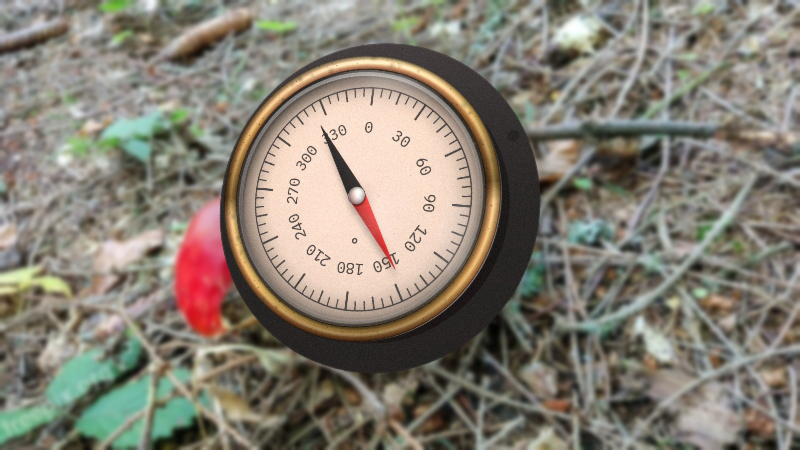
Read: 145 (°)
